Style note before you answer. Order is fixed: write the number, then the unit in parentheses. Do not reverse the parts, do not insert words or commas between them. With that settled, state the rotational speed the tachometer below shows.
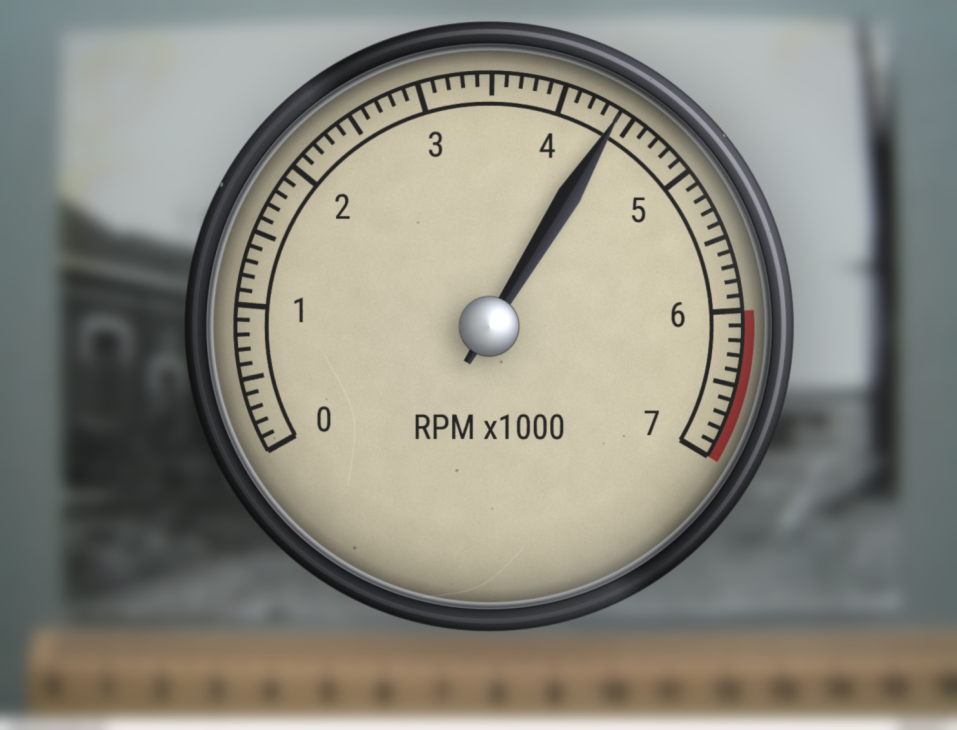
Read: 4400 (rpm)
